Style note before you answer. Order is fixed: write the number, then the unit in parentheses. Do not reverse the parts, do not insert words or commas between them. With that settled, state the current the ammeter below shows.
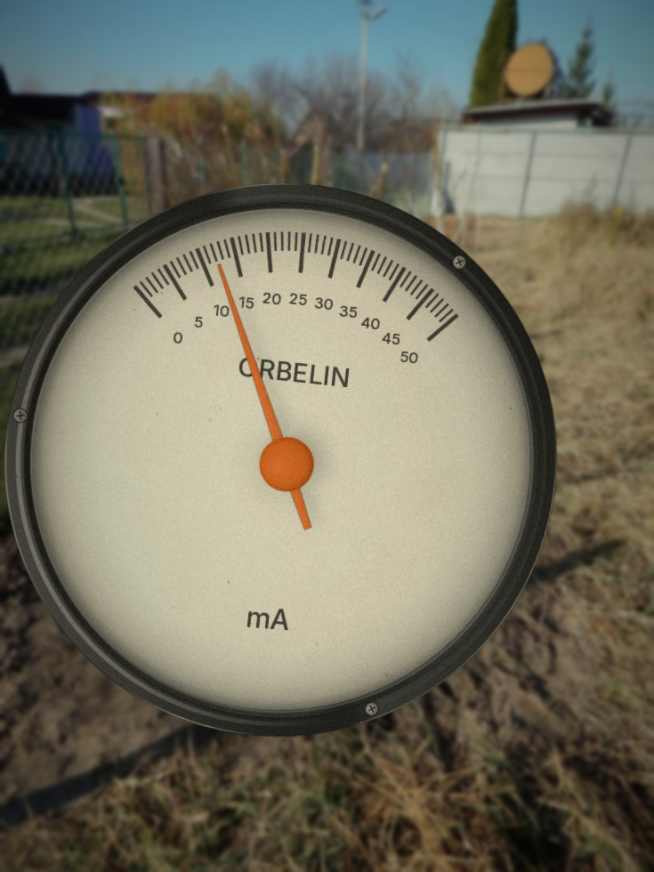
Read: 12 (mA)
